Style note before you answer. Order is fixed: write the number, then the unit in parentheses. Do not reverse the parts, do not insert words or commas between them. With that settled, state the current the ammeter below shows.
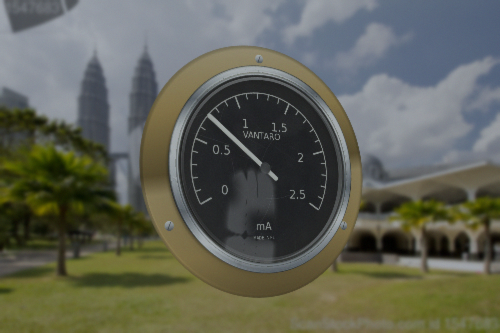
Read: 0.7 (mA)
